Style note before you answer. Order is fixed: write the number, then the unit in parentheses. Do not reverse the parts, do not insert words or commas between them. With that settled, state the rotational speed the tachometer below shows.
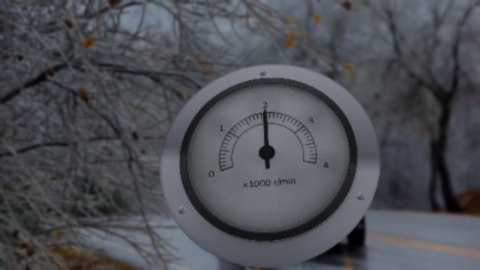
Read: 2000 (rpm)
